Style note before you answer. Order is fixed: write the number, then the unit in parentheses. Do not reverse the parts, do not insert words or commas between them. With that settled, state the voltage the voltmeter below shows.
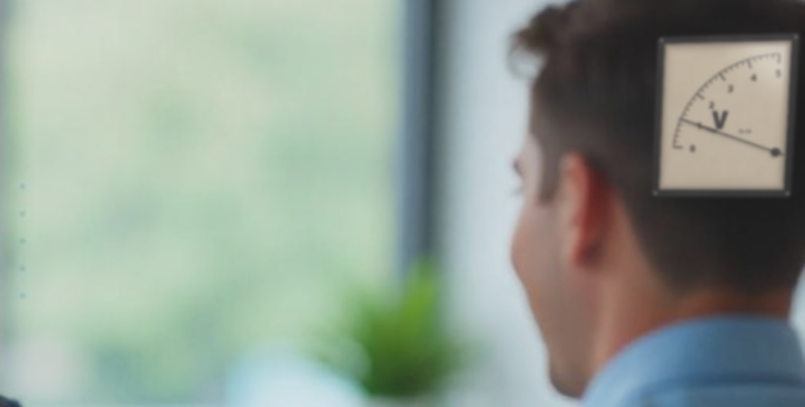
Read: 1 (V)
